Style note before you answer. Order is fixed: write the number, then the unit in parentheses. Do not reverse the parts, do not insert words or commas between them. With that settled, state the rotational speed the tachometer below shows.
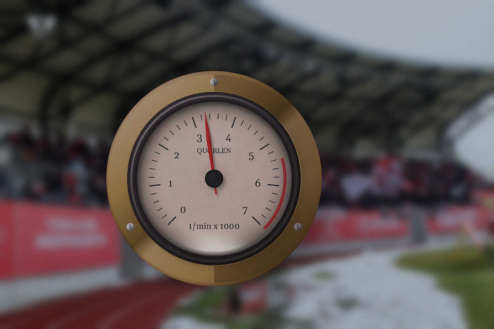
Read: 3300 (rpm)
